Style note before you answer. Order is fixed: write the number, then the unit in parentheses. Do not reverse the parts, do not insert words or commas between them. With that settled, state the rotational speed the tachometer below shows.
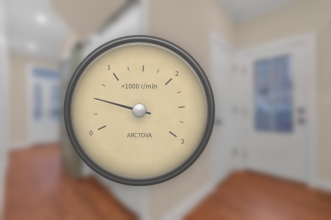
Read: 500 (rpm)
